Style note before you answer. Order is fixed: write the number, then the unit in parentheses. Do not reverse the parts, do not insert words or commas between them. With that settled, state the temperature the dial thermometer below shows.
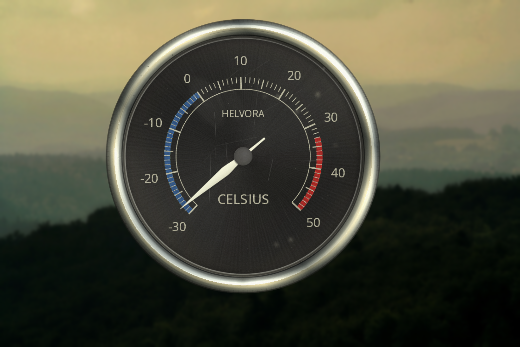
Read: -28 (°C)
